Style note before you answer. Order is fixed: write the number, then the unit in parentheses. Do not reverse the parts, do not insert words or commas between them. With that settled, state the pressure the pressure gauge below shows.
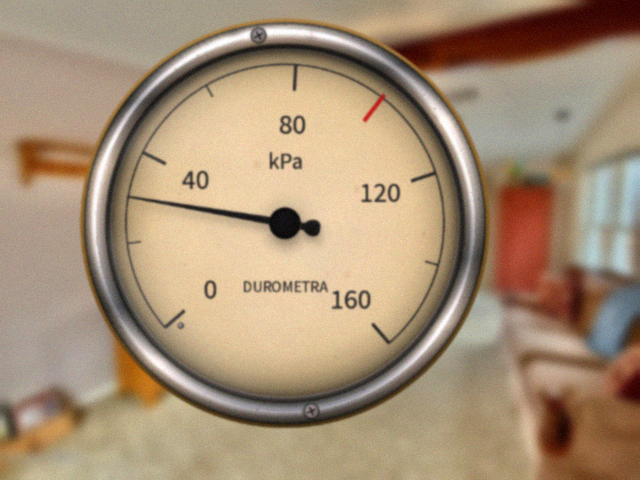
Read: 30 (kPa)
